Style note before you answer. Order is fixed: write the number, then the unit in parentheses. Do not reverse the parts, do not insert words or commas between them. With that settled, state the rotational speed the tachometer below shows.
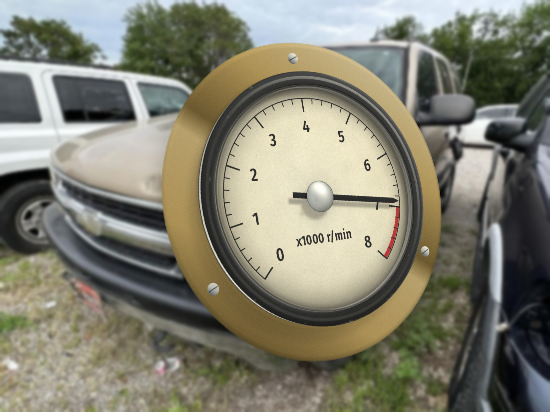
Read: 6900 (rpm)
